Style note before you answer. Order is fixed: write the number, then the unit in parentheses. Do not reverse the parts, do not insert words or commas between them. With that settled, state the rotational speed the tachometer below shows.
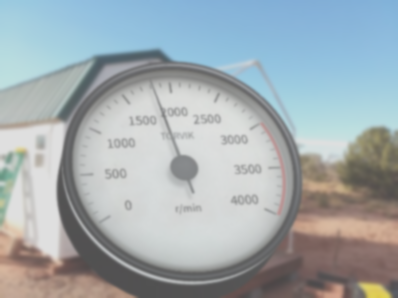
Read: 1800 (rpm)
